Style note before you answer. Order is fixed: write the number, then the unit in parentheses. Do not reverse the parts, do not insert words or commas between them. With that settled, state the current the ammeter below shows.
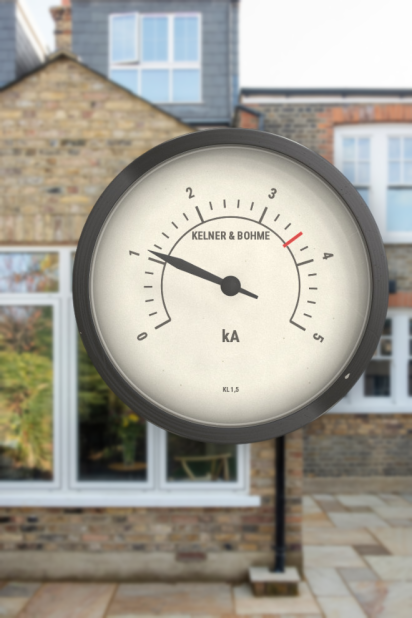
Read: 1.1 (kA)
